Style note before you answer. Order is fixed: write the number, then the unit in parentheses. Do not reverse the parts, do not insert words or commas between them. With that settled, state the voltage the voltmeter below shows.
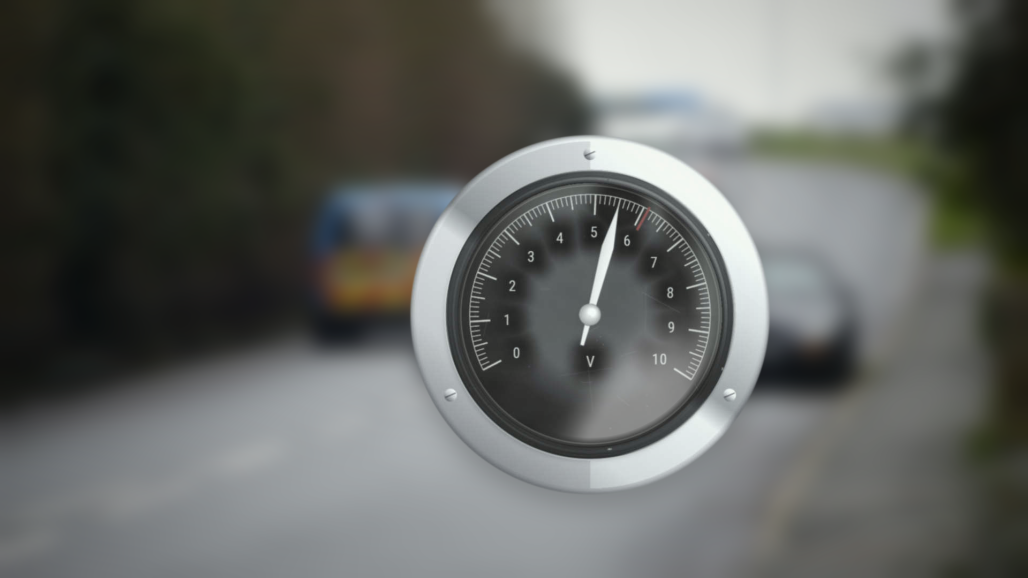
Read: 5.5 (V)
